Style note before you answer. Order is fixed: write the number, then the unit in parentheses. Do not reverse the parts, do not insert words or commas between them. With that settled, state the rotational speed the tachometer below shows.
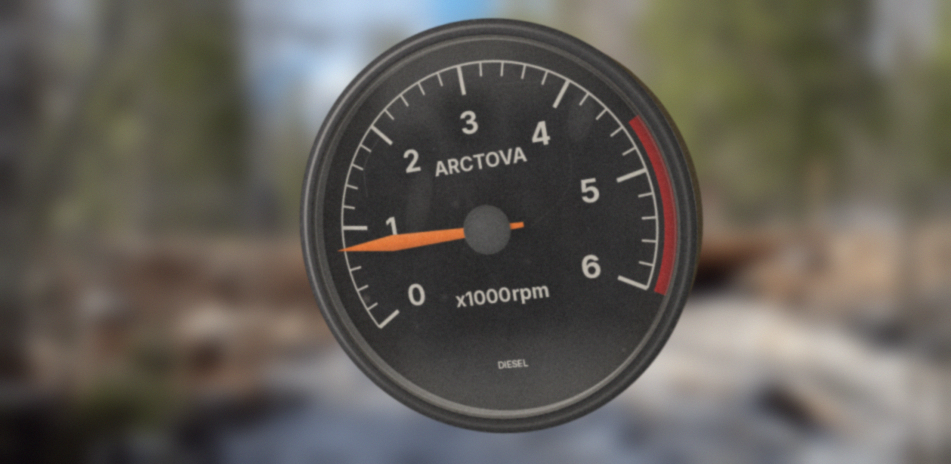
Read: 800 (rpm)
